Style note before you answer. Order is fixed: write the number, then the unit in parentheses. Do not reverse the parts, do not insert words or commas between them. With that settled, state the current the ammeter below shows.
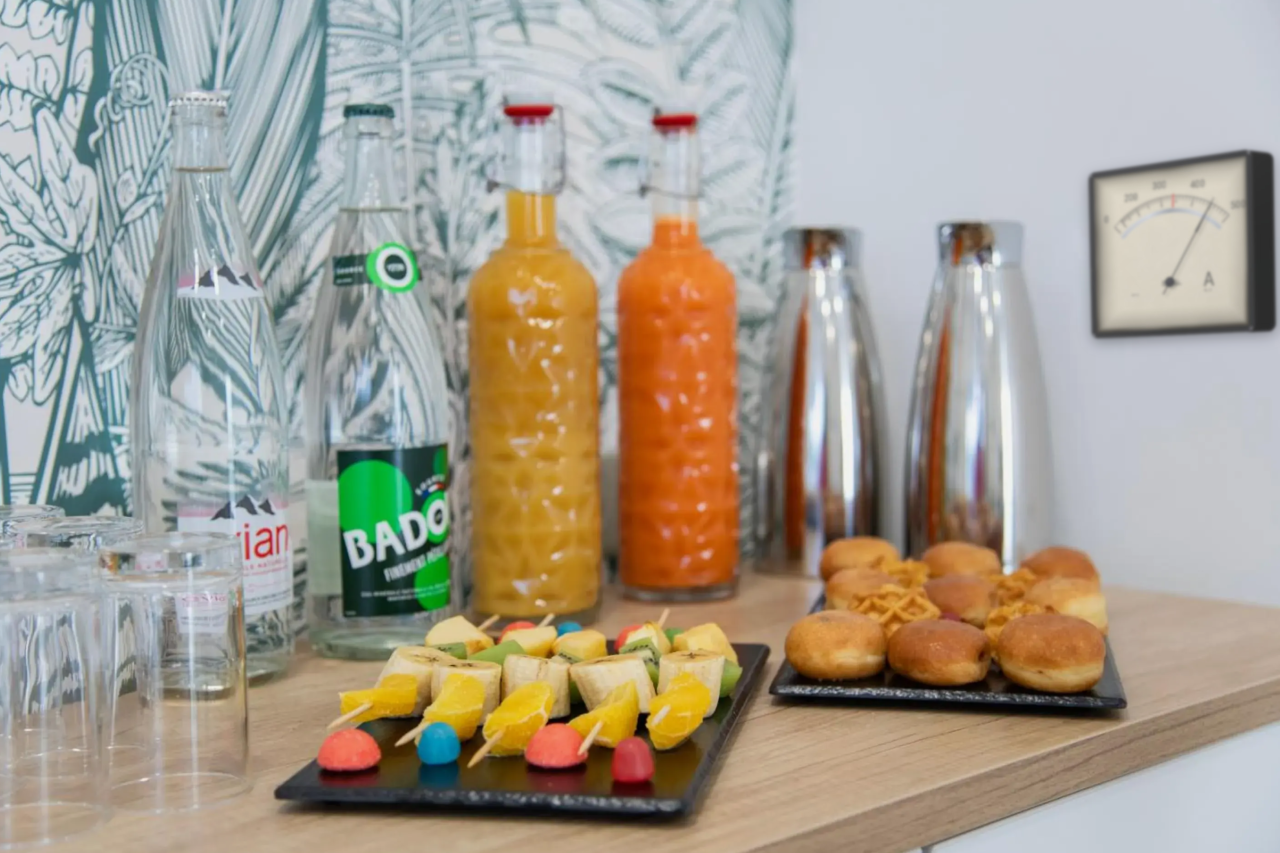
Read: 450 (A)
